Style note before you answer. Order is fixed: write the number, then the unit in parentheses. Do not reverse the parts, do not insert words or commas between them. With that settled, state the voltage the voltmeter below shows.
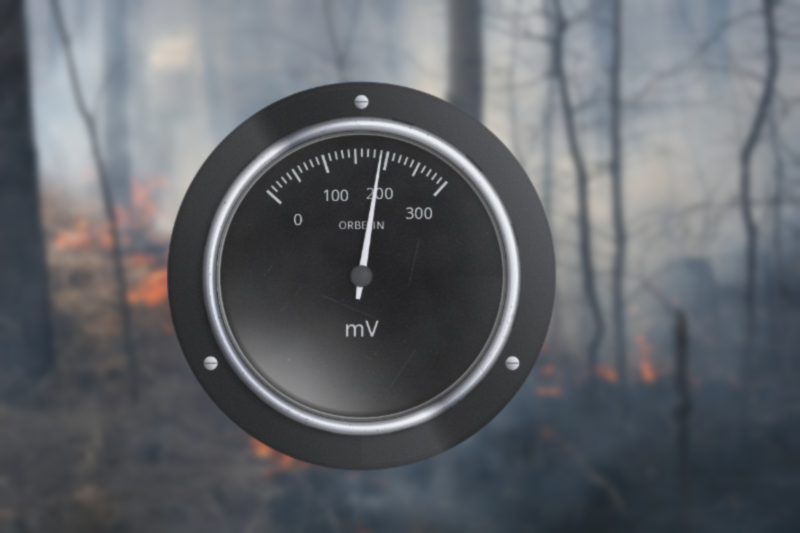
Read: 190 (mV)
